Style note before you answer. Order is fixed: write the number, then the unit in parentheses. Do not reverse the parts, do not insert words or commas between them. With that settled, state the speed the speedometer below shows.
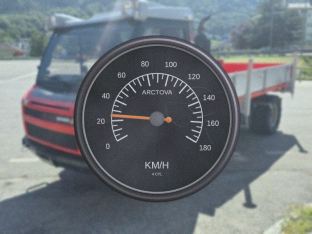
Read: 25 (km/h)
